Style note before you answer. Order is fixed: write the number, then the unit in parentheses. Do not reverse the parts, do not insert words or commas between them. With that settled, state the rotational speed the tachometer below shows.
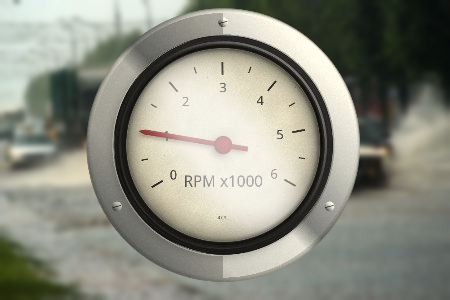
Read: 1000 (rpm)
